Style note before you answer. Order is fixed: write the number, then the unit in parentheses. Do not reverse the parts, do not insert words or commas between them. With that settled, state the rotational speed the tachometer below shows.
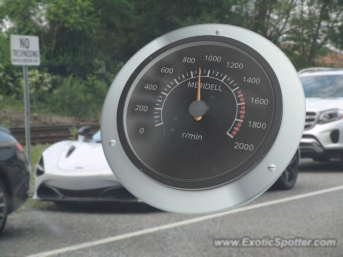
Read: 900 (rpm)
